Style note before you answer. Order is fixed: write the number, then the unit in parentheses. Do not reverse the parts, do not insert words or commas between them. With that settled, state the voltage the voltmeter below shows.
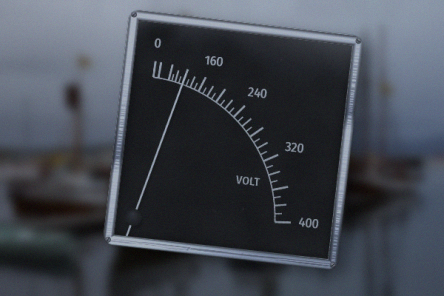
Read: 120 (V)
